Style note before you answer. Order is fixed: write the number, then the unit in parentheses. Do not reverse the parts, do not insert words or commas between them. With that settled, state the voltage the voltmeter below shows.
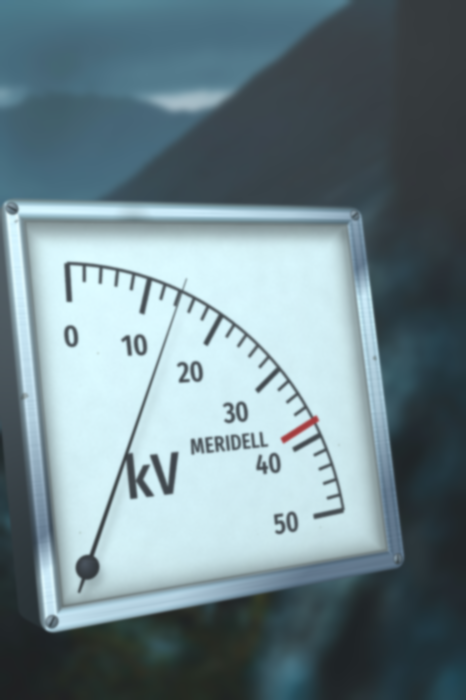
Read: 14 (kV)
